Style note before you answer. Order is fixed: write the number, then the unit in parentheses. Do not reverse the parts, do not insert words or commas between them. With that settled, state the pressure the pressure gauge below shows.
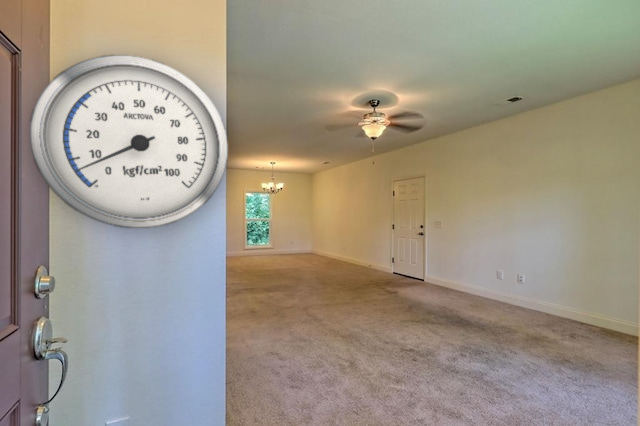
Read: 6 (kg/cm²)
